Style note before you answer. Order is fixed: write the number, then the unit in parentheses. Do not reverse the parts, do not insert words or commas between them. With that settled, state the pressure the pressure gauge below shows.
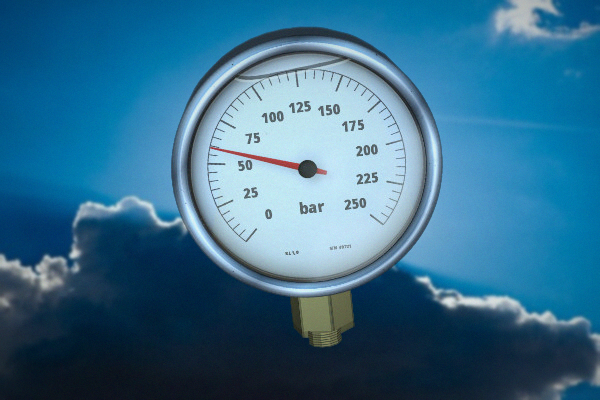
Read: 60 (bar)
